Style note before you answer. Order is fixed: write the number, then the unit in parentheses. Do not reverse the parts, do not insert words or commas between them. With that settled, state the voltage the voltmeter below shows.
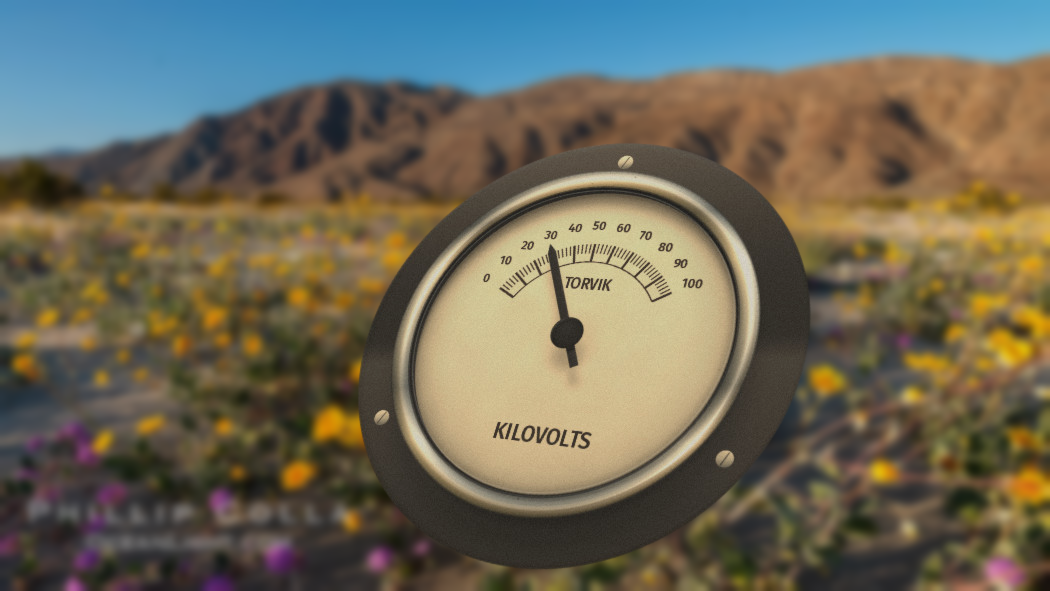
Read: 30 (kV)
